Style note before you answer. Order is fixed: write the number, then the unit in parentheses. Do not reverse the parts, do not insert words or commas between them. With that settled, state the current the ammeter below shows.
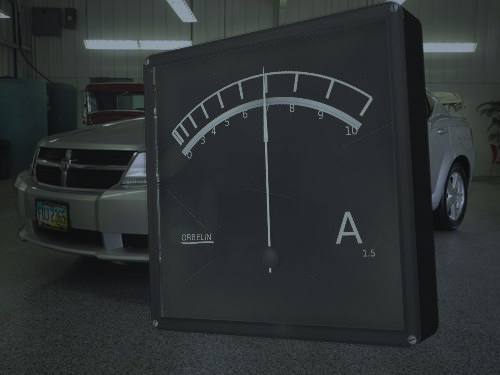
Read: 7 (A)
